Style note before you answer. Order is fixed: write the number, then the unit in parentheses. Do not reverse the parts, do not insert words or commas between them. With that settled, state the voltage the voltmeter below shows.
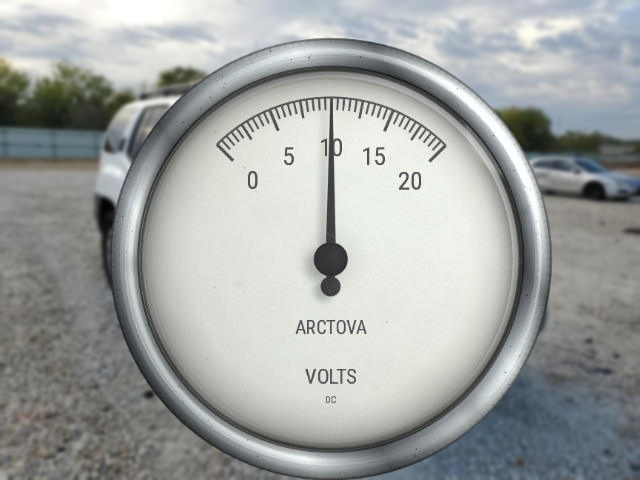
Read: 10 (V)
